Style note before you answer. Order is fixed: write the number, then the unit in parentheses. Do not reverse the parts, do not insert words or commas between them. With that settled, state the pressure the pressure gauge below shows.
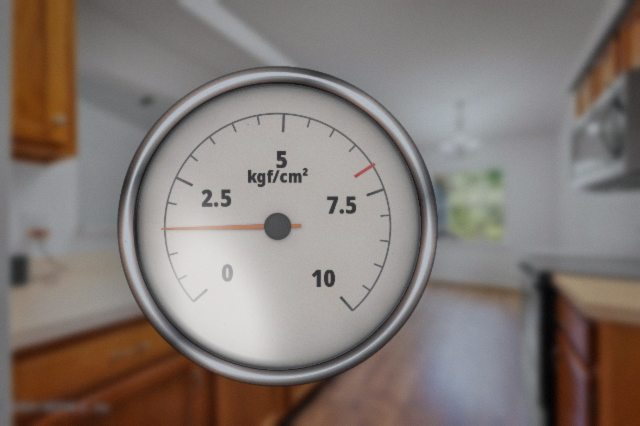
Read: 1.5 (kg/cm²)
